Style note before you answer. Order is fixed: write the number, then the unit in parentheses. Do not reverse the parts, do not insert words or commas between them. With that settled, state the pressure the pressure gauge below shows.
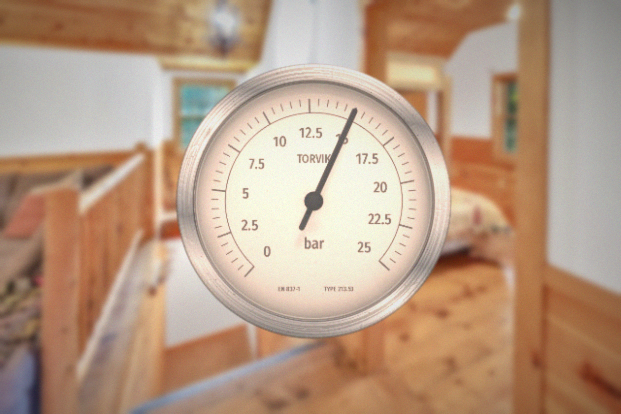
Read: 15 (bar)
